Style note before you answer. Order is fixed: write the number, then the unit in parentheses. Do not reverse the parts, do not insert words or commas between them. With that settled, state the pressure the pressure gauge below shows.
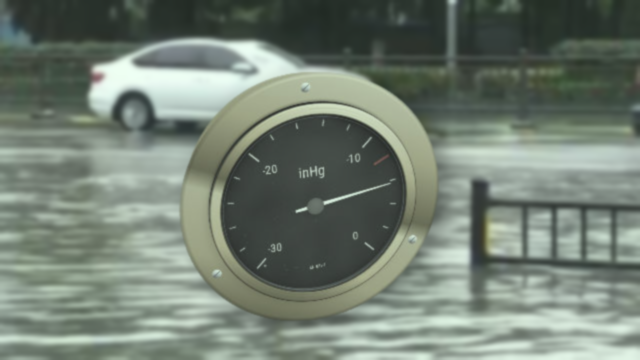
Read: -6 (inHg)
